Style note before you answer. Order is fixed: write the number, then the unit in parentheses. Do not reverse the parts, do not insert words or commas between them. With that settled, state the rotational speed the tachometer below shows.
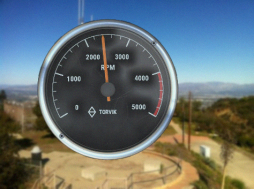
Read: 2400 (rpm)
